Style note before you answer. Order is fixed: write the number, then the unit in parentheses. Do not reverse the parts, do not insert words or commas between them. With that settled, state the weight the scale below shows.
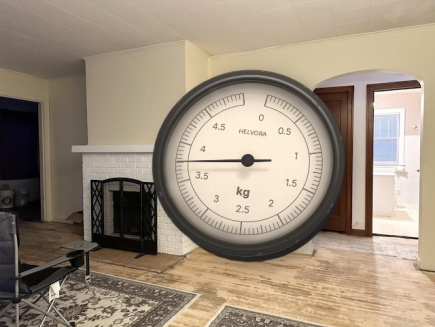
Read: 3.75 (kg)
